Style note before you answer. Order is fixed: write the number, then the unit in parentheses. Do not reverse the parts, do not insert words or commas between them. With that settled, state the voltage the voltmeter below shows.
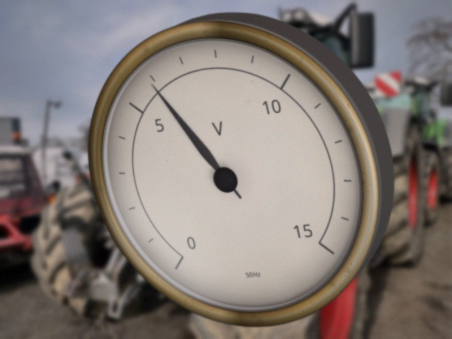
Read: 6 (V)
